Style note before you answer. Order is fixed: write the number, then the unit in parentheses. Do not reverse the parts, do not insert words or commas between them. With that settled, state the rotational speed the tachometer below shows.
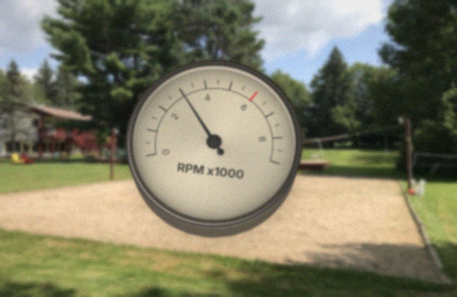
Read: 3000 (rpm)
